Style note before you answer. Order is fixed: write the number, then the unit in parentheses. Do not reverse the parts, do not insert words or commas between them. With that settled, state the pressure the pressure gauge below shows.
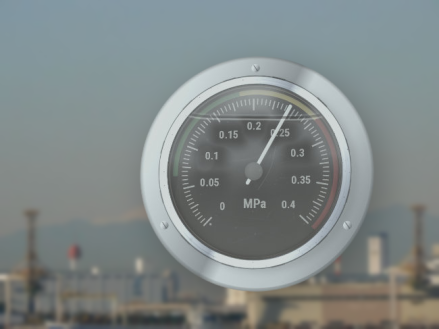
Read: 0.245 (MPa)
